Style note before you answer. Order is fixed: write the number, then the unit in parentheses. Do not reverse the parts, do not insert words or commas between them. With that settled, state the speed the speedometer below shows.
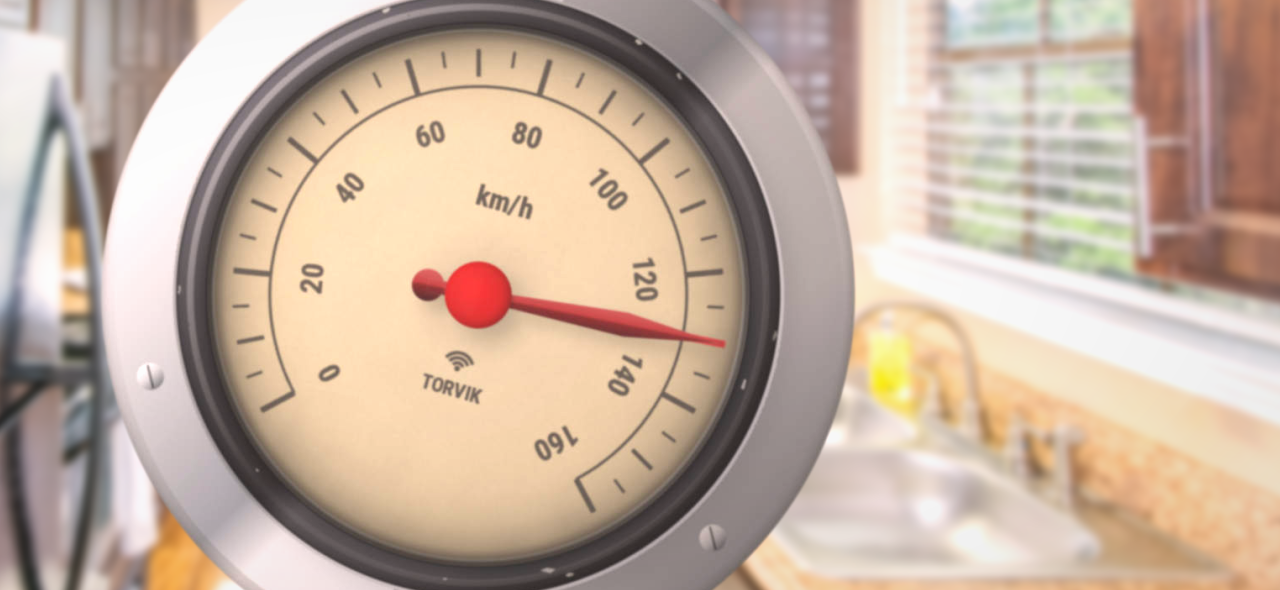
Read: 130 (km/h)
